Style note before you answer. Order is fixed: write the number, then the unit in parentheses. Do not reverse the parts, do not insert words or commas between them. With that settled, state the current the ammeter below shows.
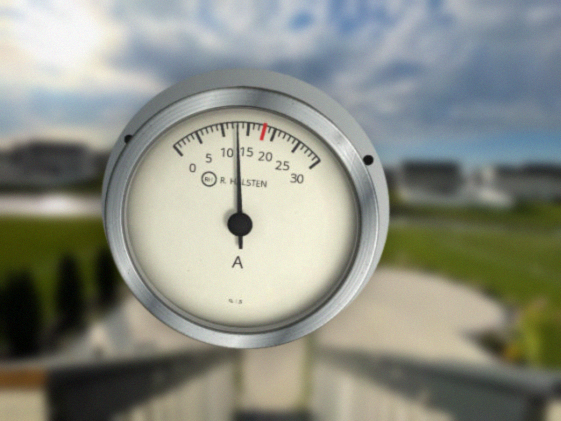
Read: 13 (A)
